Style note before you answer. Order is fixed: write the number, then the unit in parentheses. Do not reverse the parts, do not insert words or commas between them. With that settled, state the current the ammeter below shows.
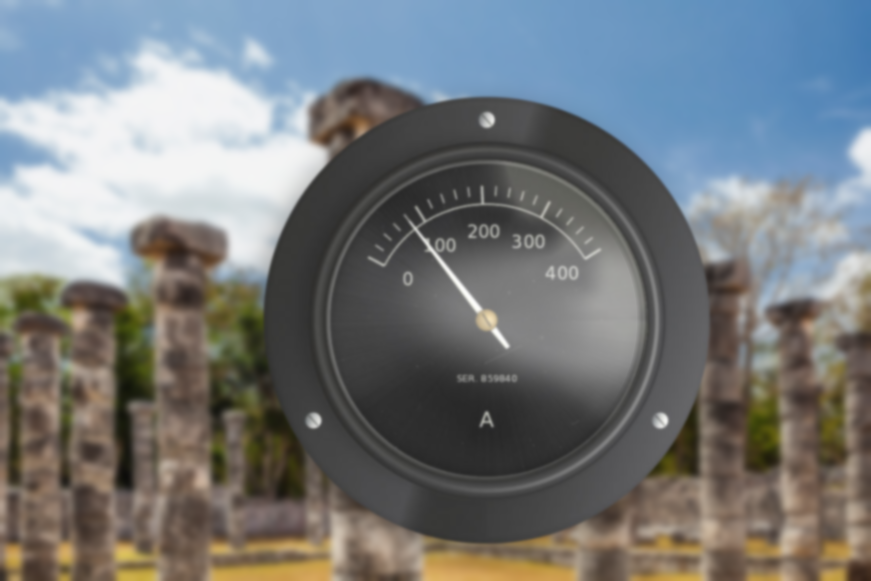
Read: 80 (A)
